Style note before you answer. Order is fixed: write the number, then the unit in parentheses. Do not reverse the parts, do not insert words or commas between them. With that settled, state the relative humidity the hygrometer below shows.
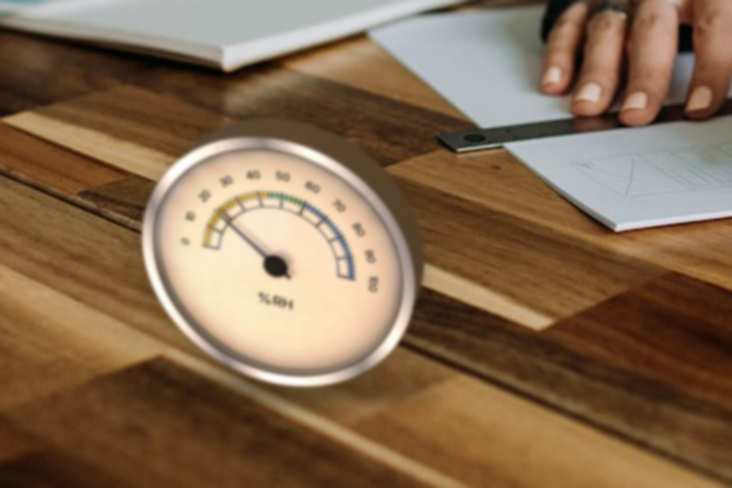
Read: 20 (%)
